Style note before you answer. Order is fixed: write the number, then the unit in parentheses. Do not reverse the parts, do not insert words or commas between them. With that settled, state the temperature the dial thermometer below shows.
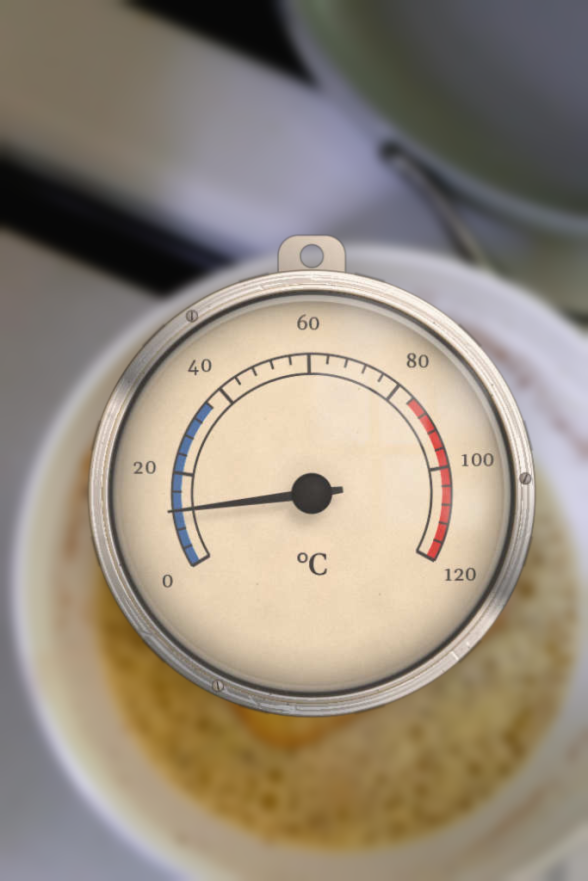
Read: 12 (°C)
